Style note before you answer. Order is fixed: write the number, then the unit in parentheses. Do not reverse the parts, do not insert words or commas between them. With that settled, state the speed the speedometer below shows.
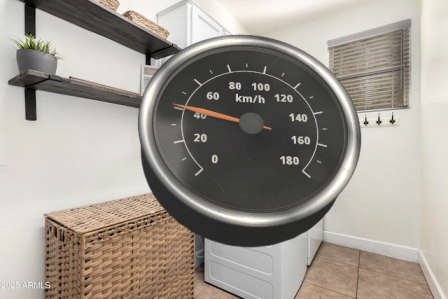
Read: 40 (km/h)
